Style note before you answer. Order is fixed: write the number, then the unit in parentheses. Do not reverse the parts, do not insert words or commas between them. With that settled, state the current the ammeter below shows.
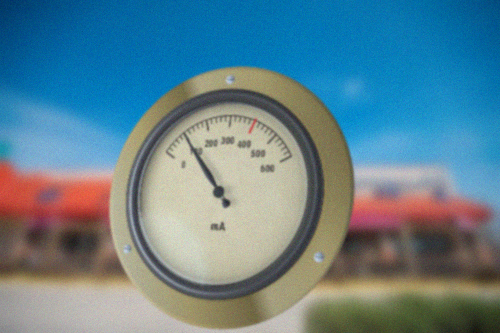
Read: 100 (mA)
